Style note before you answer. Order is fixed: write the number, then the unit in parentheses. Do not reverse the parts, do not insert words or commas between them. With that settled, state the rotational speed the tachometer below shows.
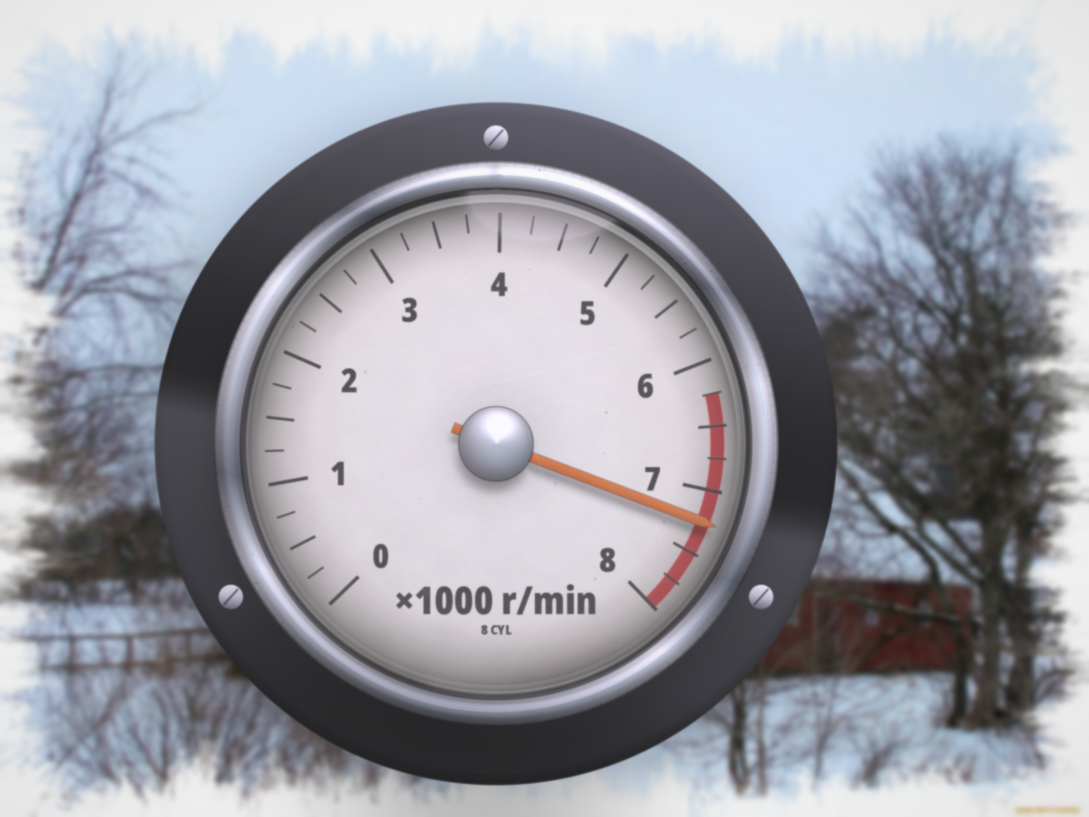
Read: 7250 (rpm)
